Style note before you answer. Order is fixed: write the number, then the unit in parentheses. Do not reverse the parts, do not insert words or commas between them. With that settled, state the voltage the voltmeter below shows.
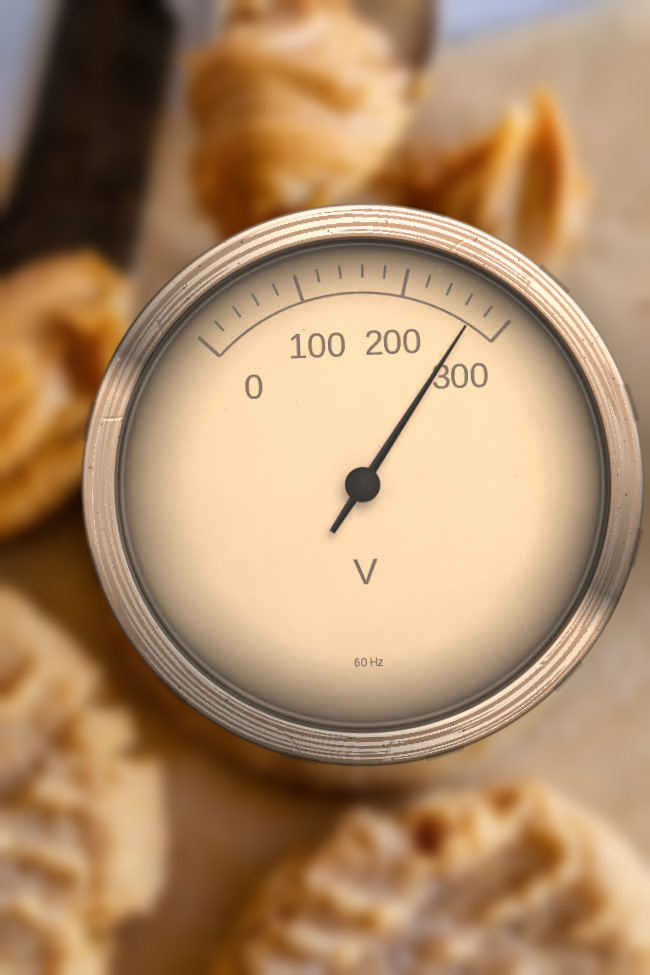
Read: 270 (V)
